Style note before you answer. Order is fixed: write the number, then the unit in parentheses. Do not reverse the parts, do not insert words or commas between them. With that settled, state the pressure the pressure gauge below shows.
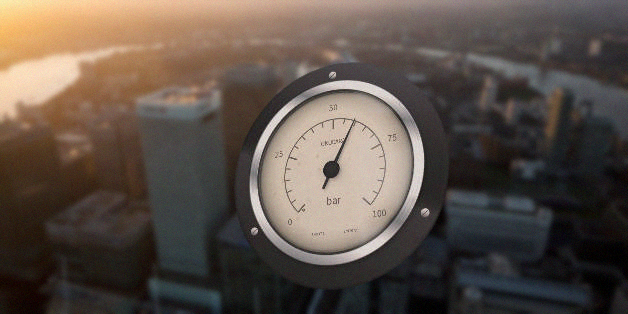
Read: 60 (bar)
